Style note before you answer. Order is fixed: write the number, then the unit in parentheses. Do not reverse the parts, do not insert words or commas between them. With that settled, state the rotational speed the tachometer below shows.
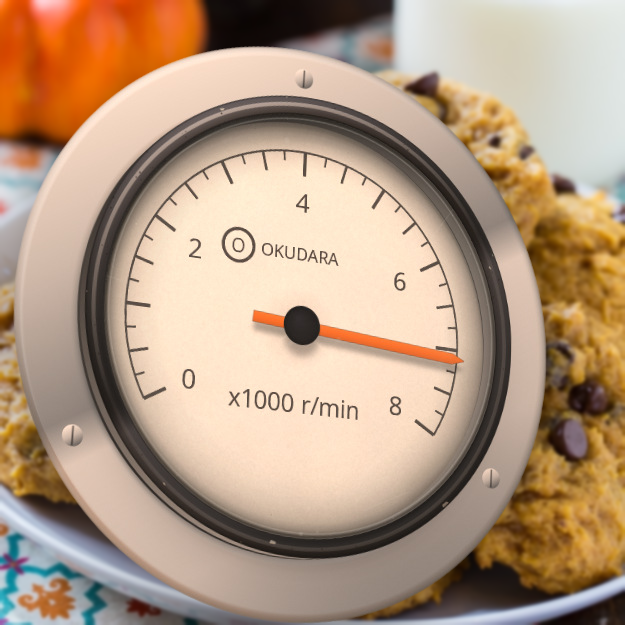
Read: 7125 (rpm)
